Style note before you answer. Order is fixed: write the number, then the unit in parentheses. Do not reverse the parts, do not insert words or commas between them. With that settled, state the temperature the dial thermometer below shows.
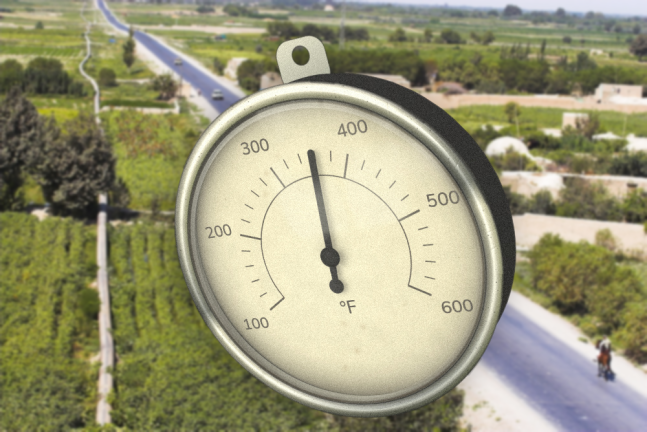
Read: 360 (°F)
